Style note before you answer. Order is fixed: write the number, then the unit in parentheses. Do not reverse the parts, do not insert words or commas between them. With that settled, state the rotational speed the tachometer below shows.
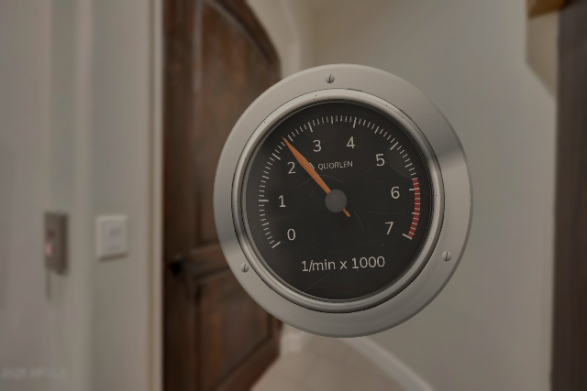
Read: 2400 (rpm)
